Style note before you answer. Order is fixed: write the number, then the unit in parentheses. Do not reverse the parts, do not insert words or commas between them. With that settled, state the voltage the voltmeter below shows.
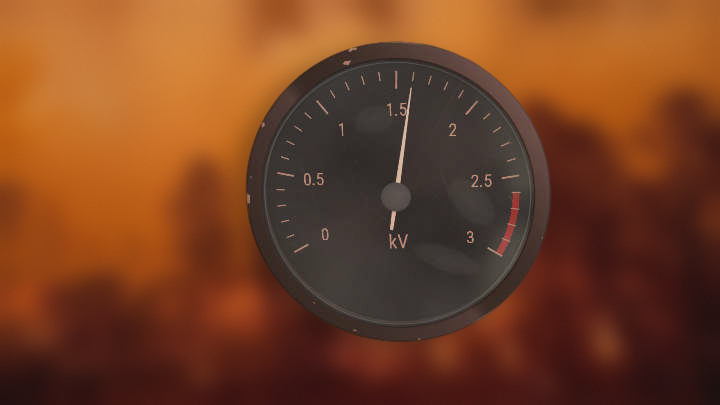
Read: 1.6 (kV)
